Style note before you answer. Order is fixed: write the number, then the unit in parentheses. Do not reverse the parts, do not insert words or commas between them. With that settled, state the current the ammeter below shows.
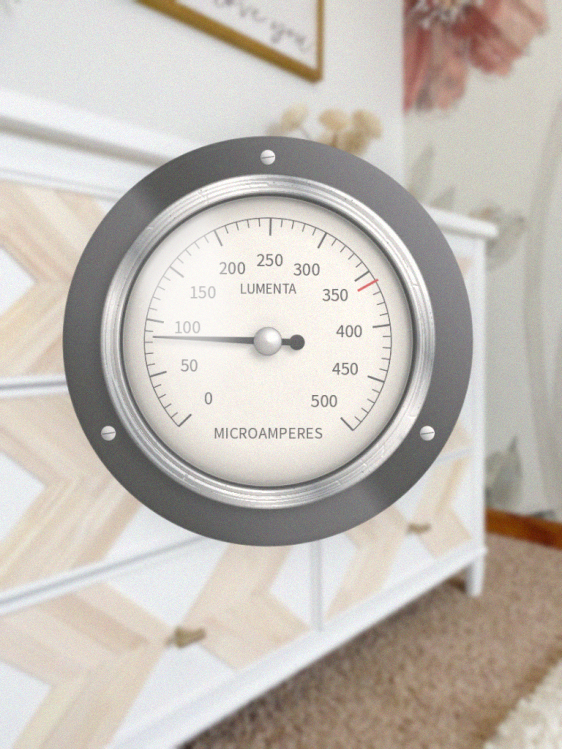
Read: 85 (µA)
